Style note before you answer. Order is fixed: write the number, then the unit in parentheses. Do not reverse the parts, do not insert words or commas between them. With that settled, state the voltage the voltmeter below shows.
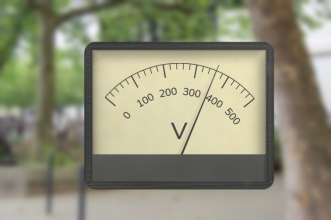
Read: 360 (V)
